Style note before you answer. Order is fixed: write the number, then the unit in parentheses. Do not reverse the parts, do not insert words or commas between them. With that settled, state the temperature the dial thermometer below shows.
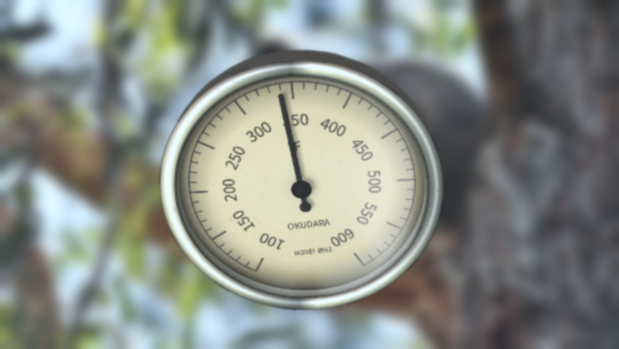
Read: 340 (°F)
